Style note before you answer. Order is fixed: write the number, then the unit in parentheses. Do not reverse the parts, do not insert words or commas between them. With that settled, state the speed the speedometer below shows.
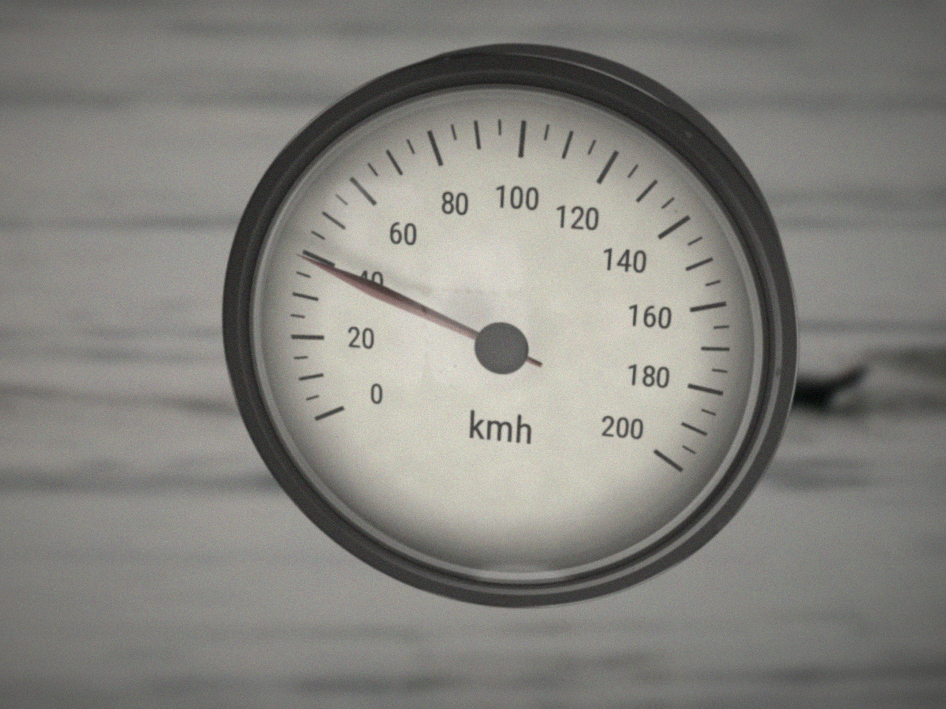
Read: 40 (km/h)
